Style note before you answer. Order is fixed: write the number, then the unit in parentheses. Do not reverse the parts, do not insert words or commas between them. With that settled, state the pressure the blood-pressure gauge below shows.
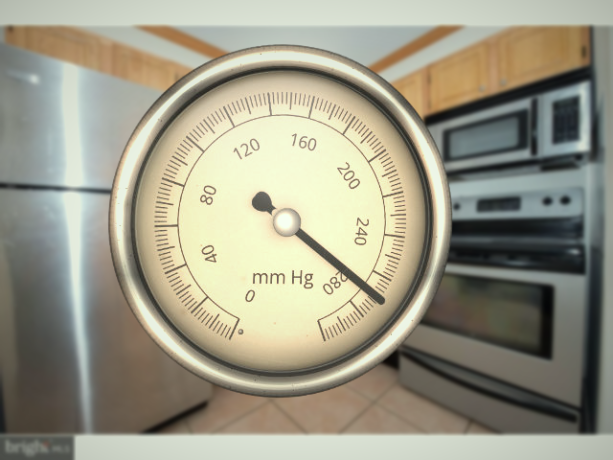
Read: 270 (mmHg)
